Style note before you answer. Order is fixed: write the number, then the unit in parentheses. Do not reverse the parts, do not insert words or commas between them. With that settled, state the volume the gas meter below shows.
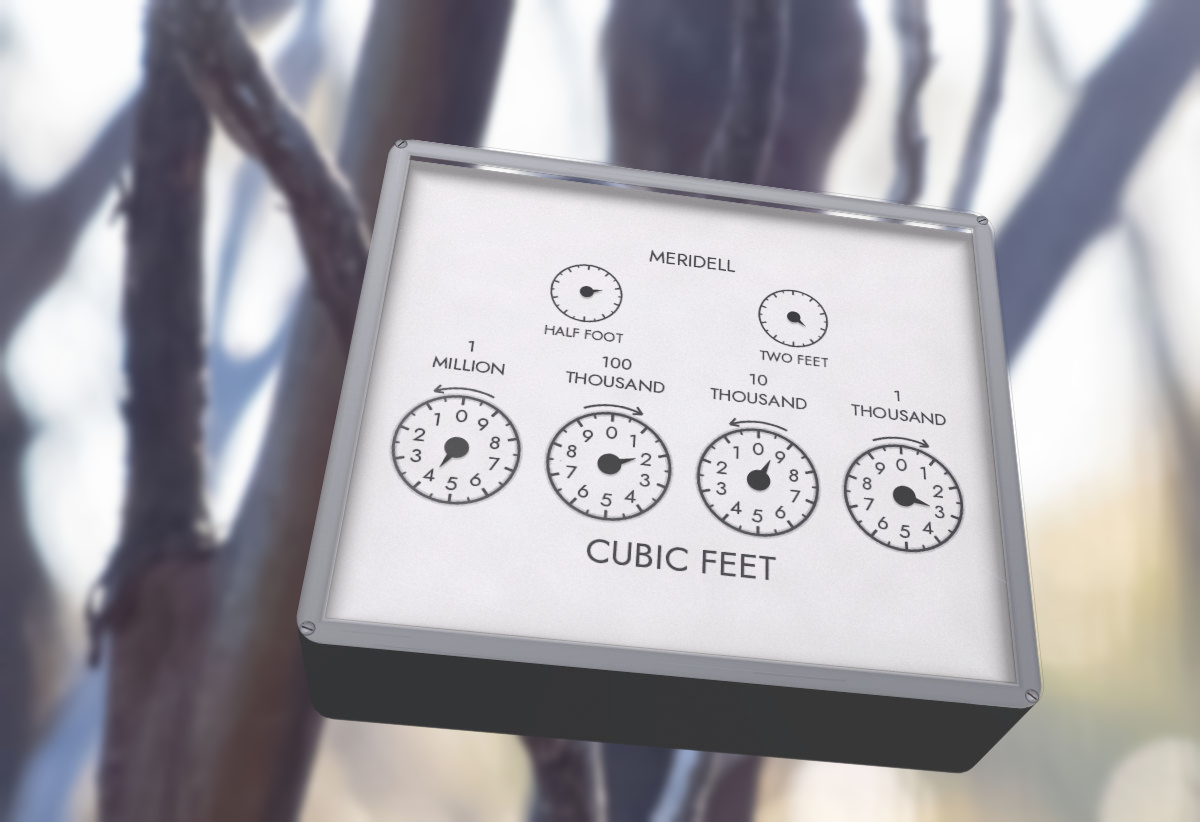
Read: 419300 (ft³)
